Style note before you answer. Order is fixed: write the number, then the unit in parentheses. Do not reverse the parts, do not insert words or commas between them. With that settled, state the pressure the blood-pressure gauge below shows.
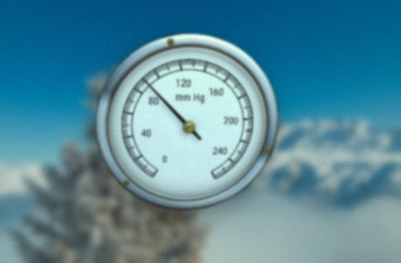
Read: 90 (mmHg)
